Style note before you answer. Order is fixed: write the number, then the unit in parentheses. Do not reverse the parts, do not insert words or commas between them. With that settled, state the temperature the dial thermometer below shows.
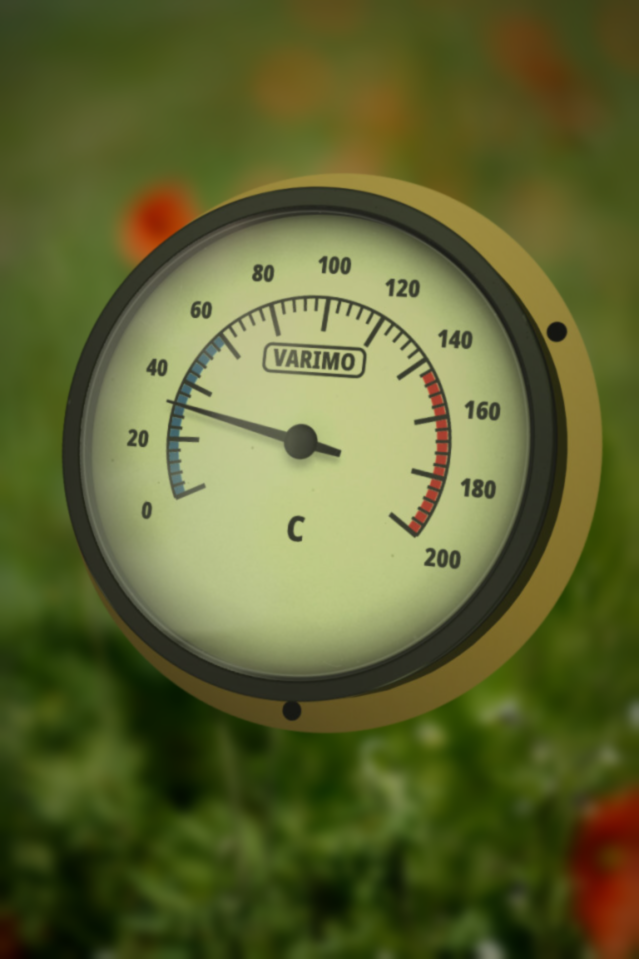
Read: 32 (°C)
